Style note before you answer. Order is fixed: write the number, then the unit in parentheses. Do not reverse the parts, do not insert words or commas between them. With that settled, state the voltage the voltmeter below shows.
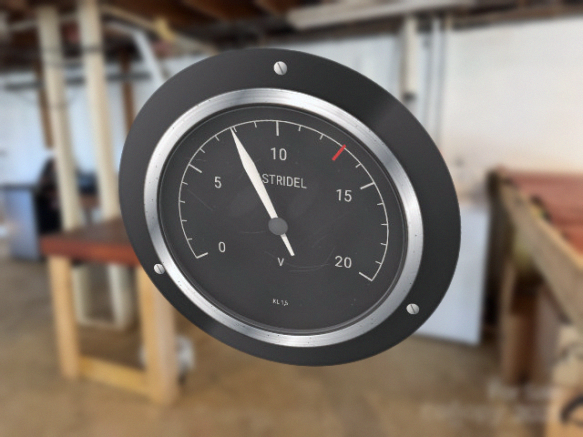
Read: 8 (V)
